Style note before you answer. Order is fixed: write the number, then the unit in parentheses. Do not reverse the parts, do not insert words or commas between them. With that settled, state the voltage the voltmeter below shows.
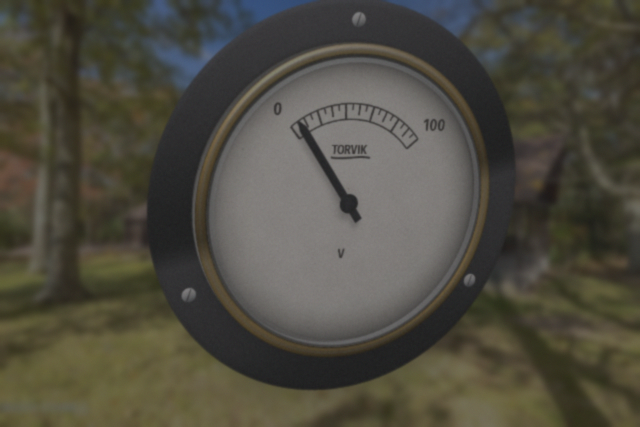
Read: 5 (V)
